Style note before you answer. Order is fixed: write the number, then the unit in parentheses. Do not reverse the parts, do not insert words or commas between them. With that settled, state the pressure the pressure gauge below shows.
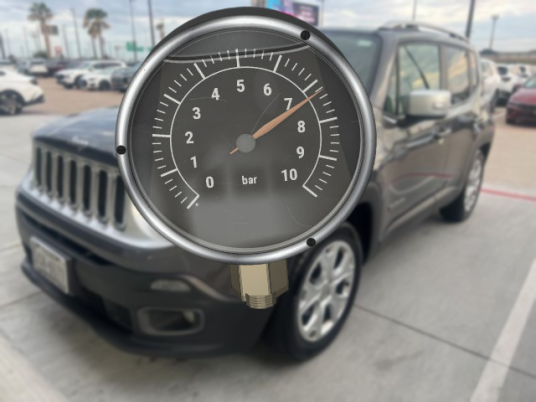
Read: 7.2 (bar)
